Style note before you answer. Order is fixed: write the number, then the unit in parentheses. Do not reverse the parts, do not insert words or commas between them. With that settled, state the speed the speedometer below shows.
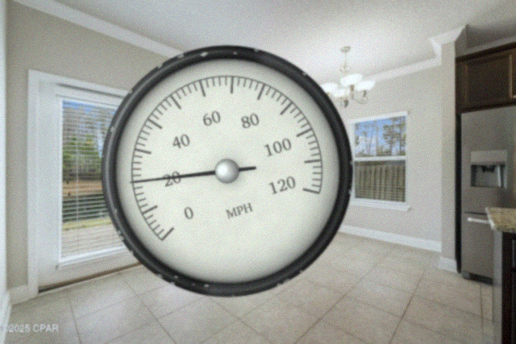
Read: 20 (mph)
